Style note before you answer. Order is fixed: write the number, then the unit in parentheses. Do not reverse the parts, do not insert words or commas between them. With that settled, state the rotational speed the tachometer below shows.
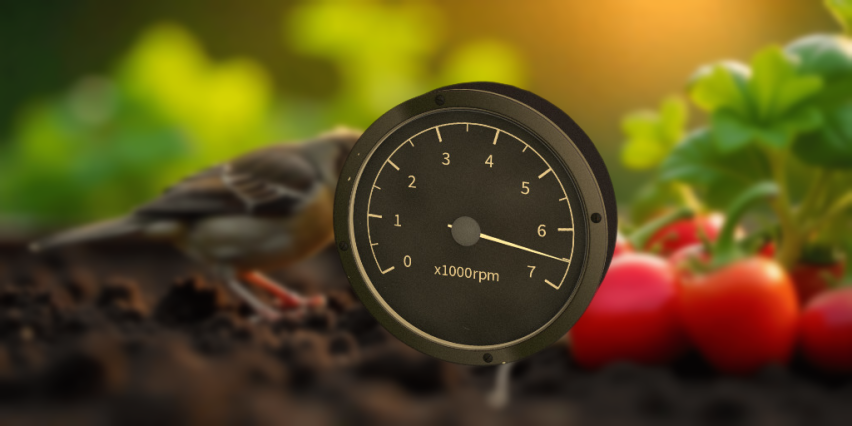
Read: 6500 (rpm)
